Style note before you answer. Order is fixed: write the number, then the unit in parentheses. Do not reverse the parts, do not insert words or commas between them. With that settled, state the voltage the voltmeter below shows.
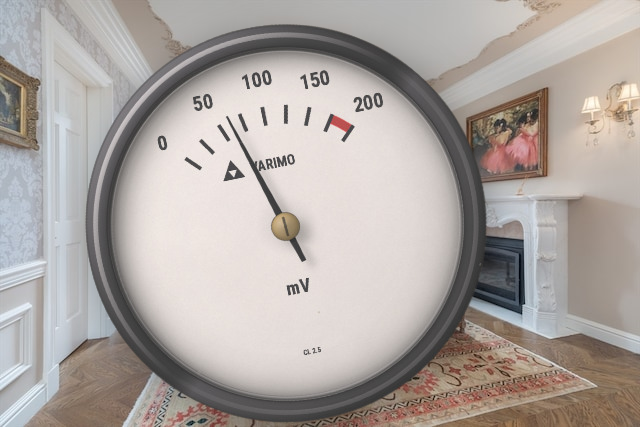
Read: 62.5 (mV)
